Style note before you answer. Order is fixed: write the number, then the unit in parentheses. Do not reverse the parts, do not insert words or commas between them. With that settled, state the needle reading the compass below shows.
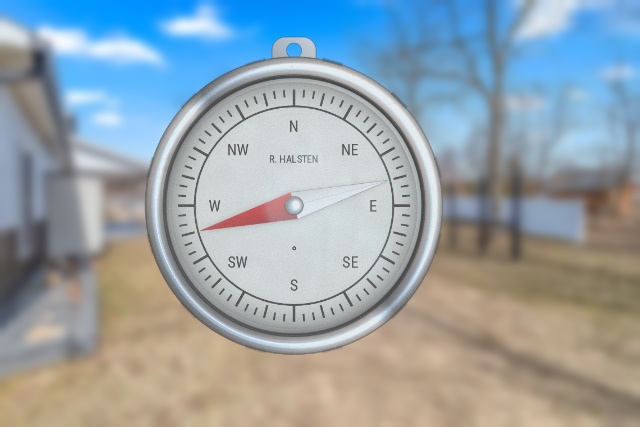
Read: 255 (°)
